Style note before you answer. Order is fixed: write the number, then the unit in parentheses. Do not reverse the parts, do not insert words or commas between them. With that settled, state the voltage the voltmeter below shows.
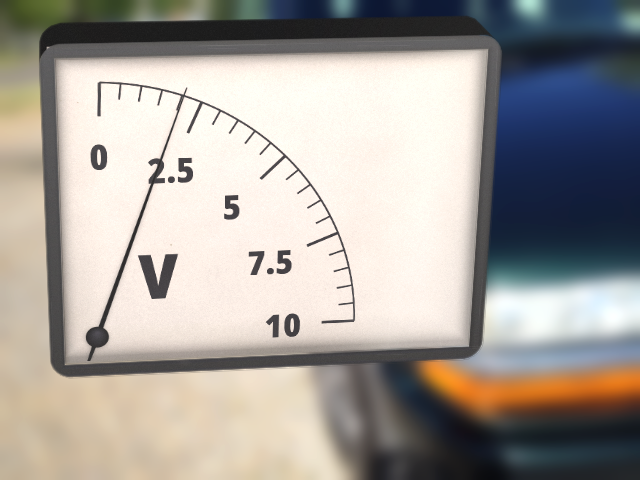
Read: 2 (V)
